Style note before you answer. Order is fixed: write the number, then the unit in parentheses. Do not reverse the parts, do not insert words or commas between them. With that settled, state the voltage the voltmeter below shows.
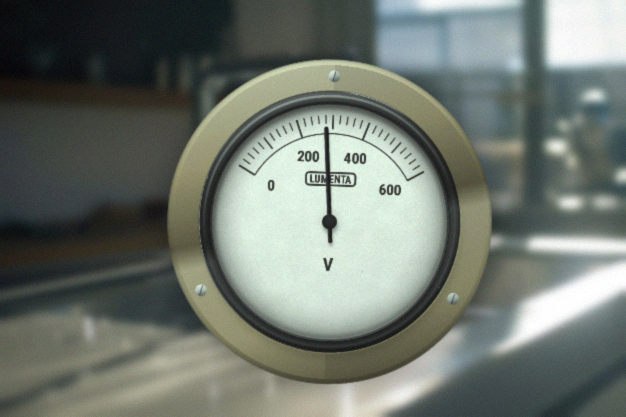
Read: 280 (V)
